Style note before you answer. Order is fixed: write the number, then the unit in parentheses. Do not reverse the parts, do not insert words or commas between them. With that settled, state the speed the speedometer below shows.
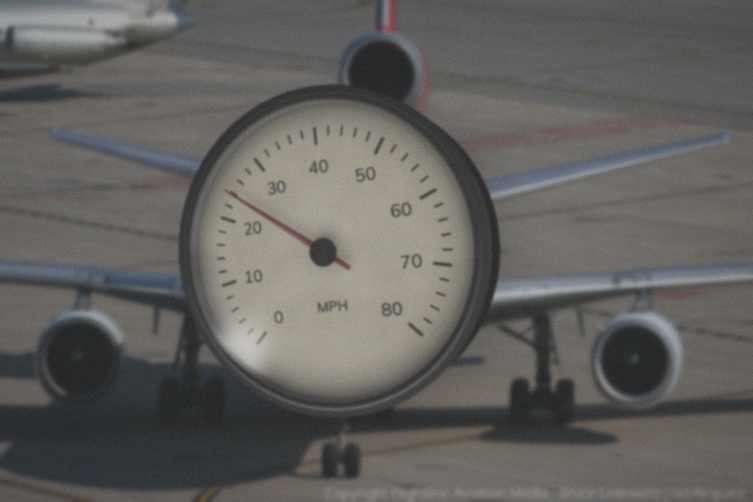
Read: 24 (mph)
